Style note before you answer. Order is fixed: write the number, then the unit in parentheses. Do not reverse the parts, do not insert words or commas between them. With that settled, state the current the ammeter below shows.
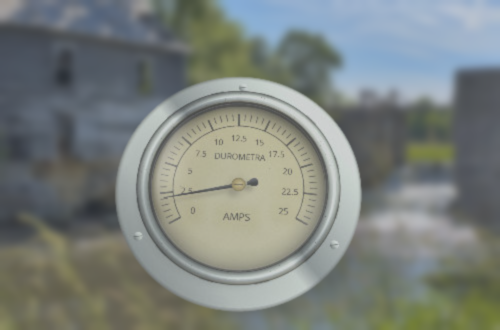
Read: 2 (A)
